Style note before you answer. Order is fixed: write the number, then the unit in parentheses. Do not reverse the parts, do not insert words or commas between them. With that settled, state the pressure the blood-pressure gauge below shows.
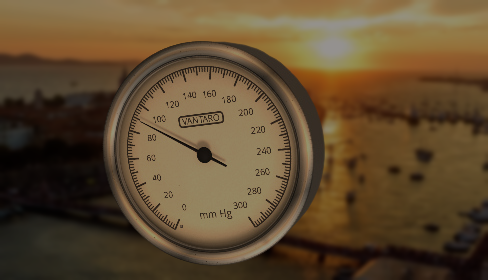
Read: 90 (mmHg)
